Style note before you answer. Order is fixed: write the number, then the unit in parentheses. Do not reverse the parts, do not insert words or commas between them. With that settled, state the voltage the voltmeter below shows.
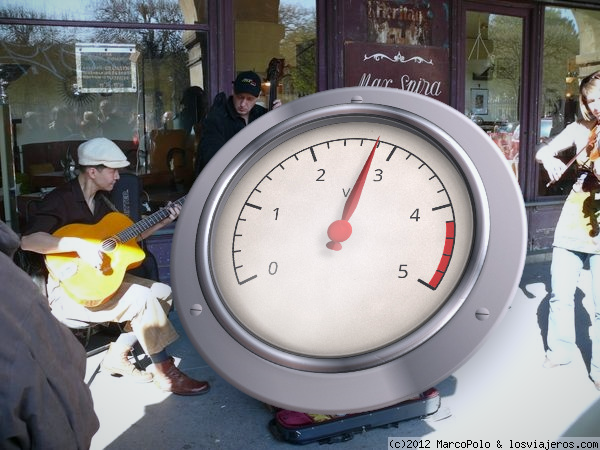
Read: 2.8 (V)
